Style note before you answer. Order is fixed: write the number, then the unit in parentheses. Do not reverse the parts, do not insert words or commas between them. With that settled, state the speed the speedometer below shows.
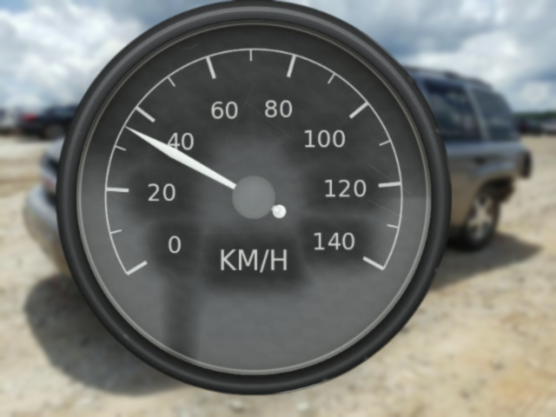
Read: 35 (km/h)
